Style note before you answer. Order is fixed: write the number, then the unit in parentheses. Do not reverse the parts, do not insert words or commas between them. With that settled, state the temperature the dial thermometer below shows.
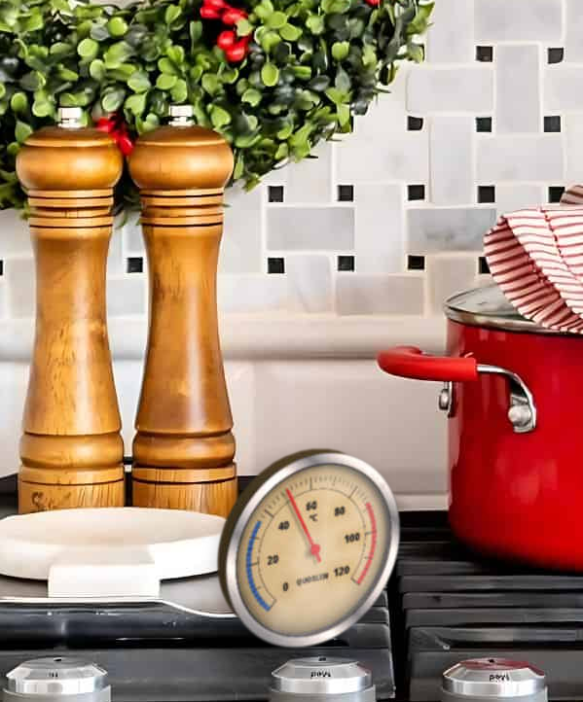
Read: 50 (°C)
